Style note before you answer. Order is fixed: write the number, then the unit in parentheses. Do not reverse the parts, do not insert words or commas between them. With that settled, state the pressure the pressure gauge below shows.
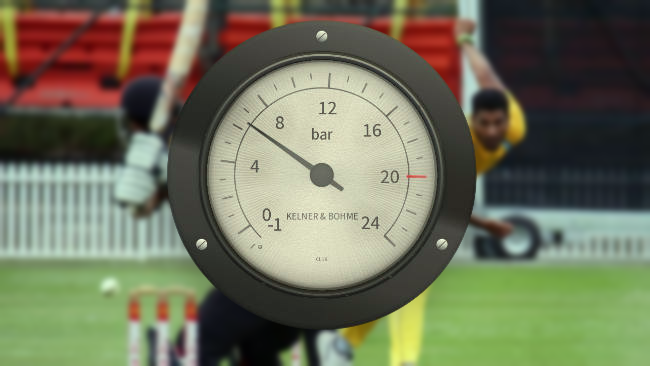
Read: 6.5 (bar)
